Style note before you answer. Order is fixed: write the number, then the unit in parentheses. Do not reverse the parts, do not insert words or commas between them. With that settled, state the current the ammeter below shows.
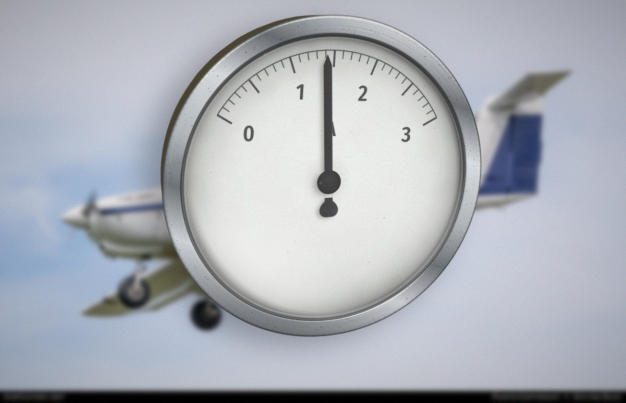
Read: 1.4 (A)
